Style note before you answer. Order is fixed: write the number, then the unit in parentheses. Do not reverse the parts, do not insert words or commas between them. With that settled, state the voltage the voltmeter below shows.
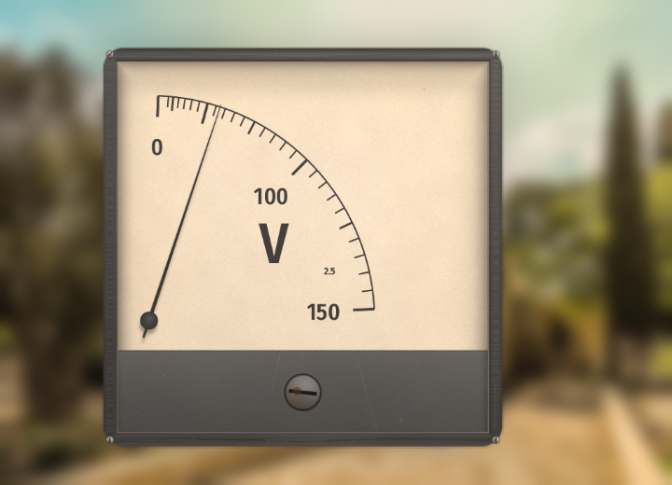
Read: 57.5 (V)
